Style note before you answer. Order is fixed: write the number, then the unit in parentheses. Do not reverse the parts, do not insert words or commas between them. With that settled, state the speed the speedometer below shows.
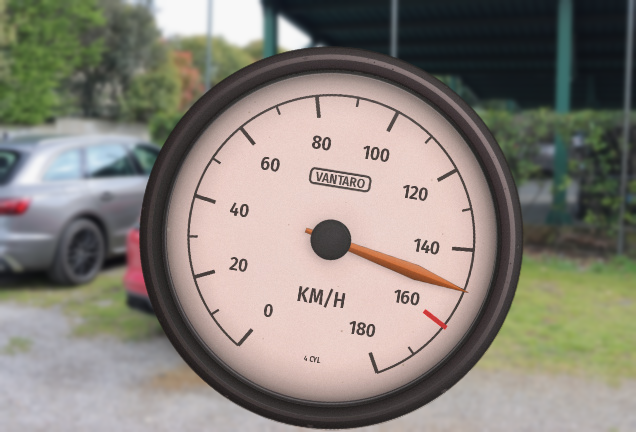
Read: 150 (km/h)
